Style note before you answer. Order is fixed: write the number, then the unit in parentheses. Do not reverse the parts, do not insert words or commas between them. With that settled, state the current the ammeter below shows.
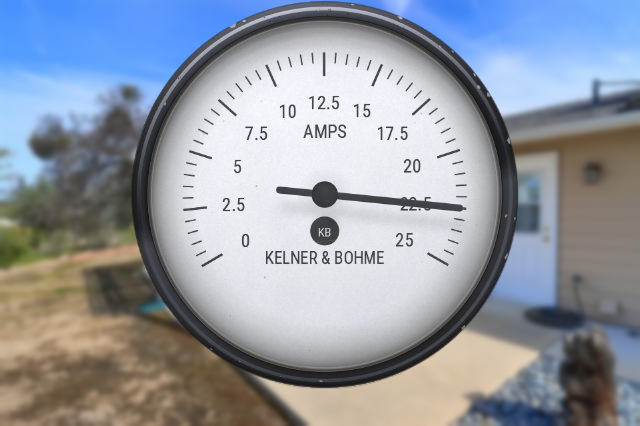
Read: 22.5 (A)
